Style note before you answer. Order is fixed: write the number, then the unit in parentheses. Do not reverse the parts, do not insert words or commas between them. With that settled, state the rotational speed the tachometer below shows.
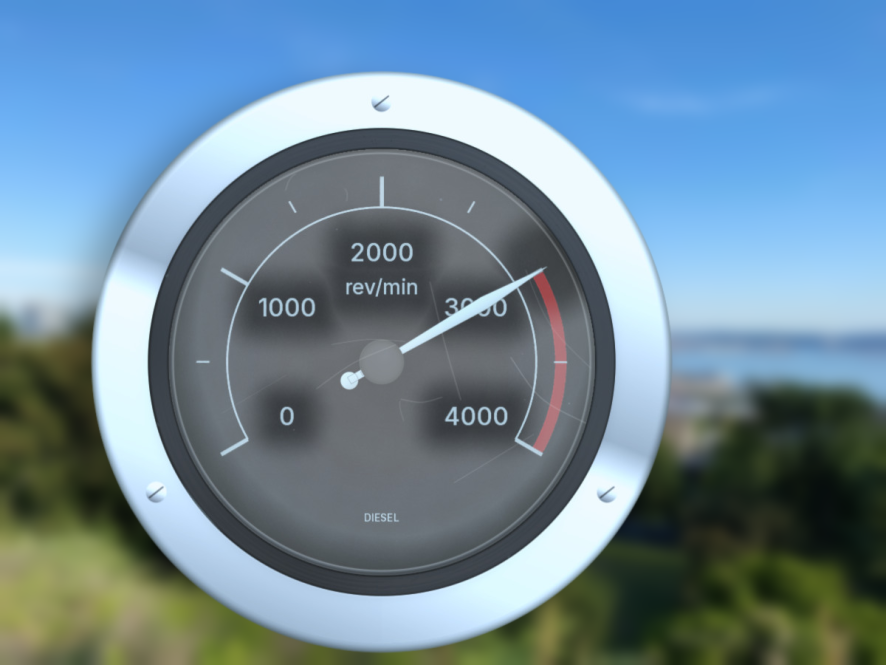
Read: 3000 (rpm)
